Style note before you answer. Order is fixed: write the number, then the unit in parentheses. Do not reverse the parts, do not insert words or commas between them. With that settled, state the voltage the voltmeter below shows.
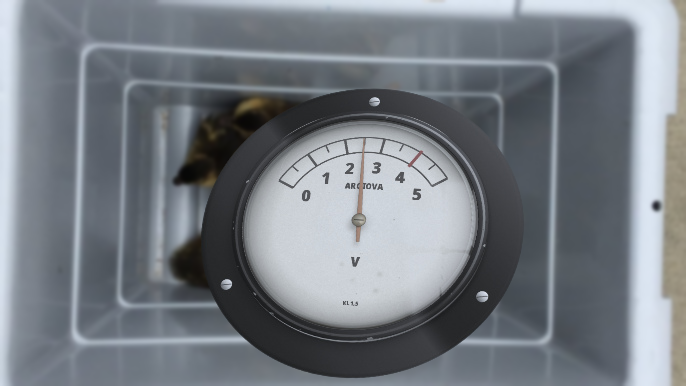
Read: 2.5 (V)
